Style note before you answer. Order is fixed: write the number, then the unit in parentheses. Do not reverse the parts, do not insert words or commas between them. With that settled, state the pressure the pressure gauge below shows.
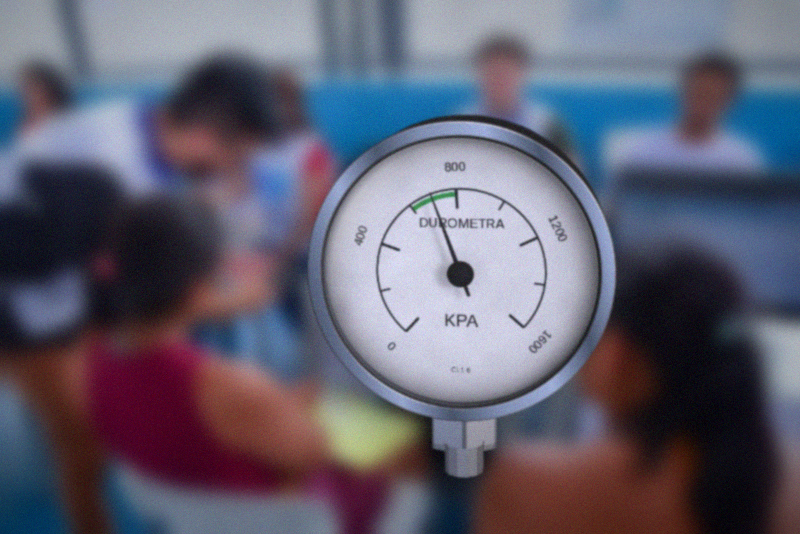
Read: 700 (kPa)
